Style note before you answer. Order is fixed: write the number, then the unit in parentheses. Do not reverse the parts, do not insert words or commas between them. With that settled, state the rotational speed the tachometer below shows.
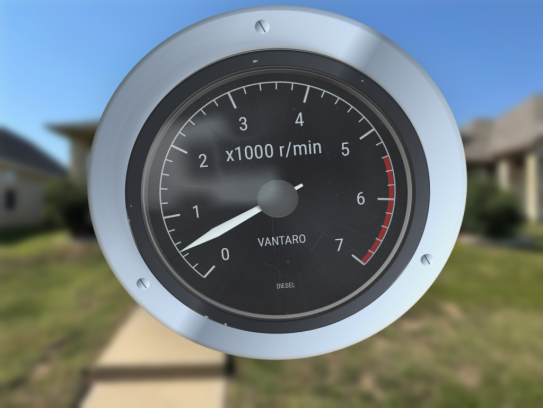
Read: 500 (rpm)
